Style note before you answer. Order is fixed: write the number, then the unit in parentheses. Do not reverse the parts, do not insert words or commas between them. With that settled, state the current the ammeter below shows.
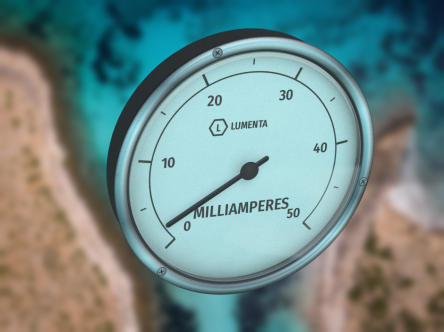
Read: 2.5 (mA)
